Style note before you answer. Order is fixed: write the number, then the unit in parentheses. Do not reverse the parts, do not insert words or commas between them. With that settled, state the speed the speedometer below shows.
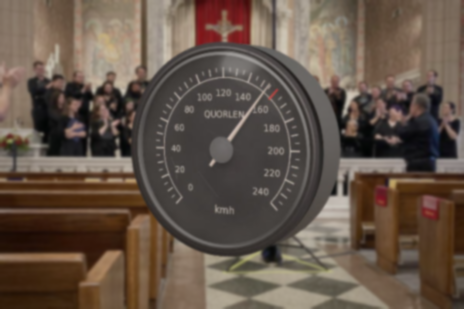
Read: 155 (km/h)
